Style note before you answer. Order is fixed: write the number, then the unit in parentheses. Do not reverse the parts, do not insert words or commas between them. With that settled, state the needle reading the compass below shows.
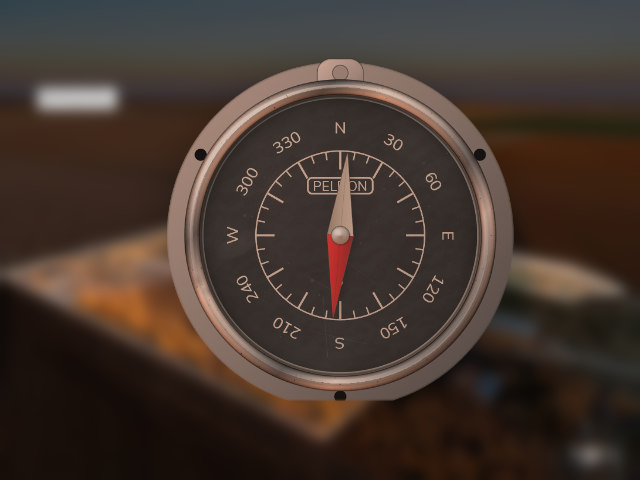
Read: 185 (°)
